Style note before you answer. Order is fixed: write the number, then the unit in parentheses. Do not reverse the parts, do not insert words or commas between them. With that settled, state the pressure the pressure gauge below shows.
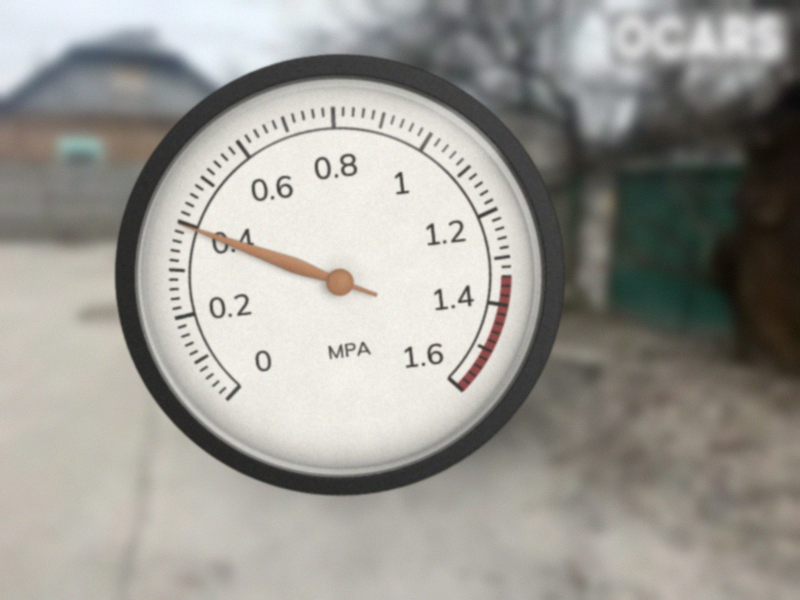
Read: 0.4 (MPa)
